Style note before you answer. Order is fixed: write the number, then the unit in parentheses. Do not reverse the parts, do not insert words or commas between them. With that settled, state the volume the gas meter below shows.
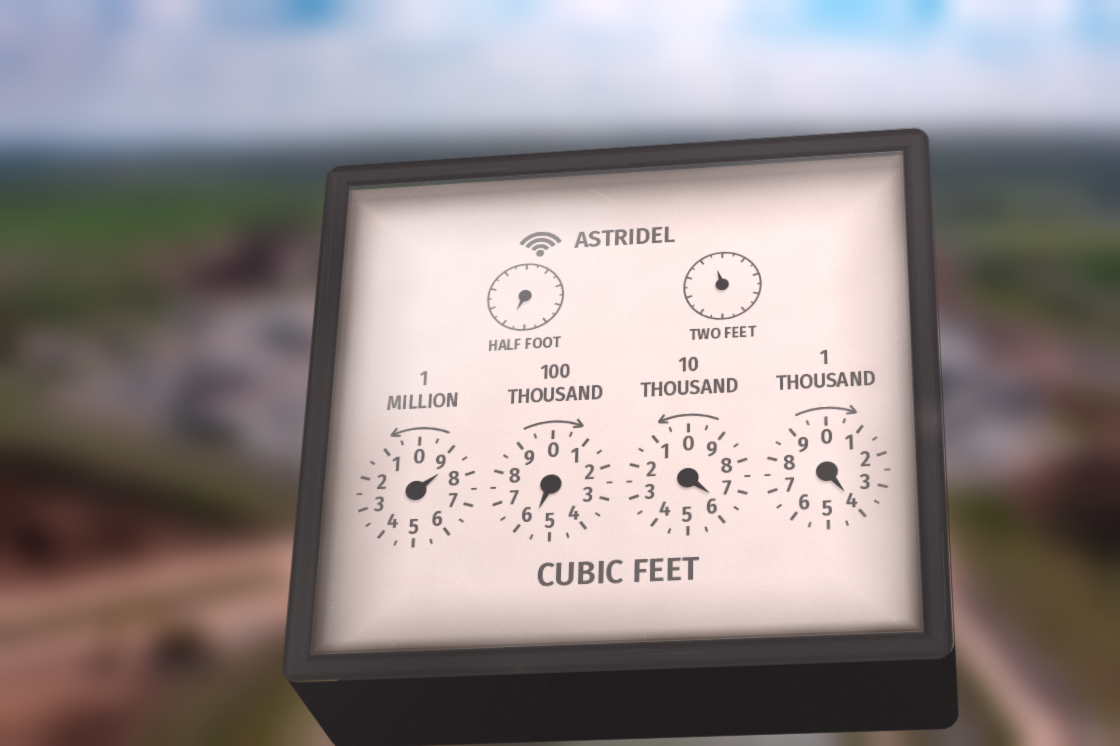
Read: 856400 (ft³)
